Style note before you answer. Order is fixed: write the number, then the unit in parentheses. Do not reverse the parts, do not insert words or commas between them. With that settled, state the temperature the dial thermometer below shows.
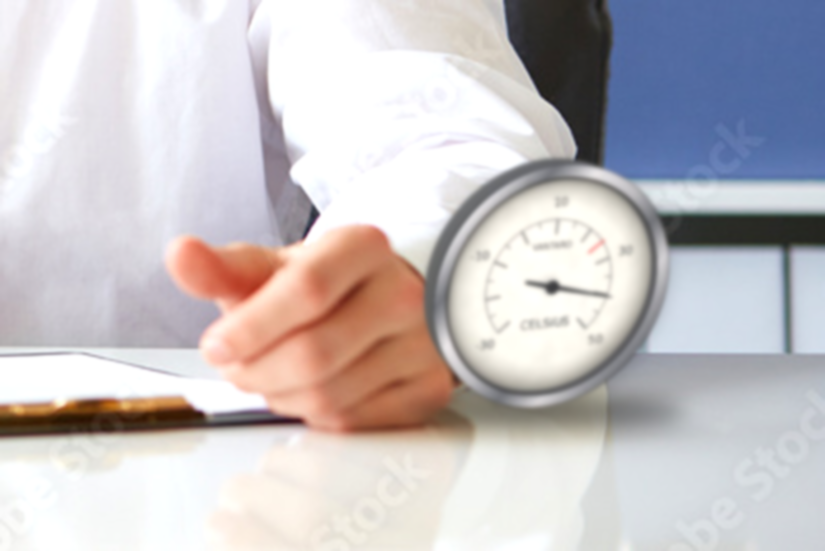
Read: 40 (°C)
